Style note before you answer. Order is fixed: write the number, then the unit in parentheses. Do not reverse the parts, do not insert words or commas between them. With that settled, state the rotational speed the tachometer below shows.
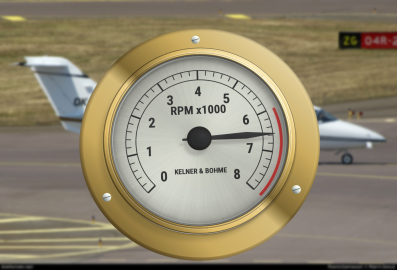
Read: 6600 (rpm)
